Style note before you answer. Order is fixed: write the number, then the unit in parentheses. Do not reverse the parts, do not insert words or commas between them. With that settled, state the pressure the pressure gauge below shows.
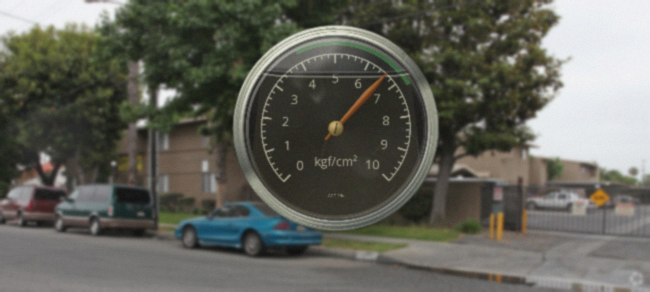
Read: 6.6 (kg/cm²)
